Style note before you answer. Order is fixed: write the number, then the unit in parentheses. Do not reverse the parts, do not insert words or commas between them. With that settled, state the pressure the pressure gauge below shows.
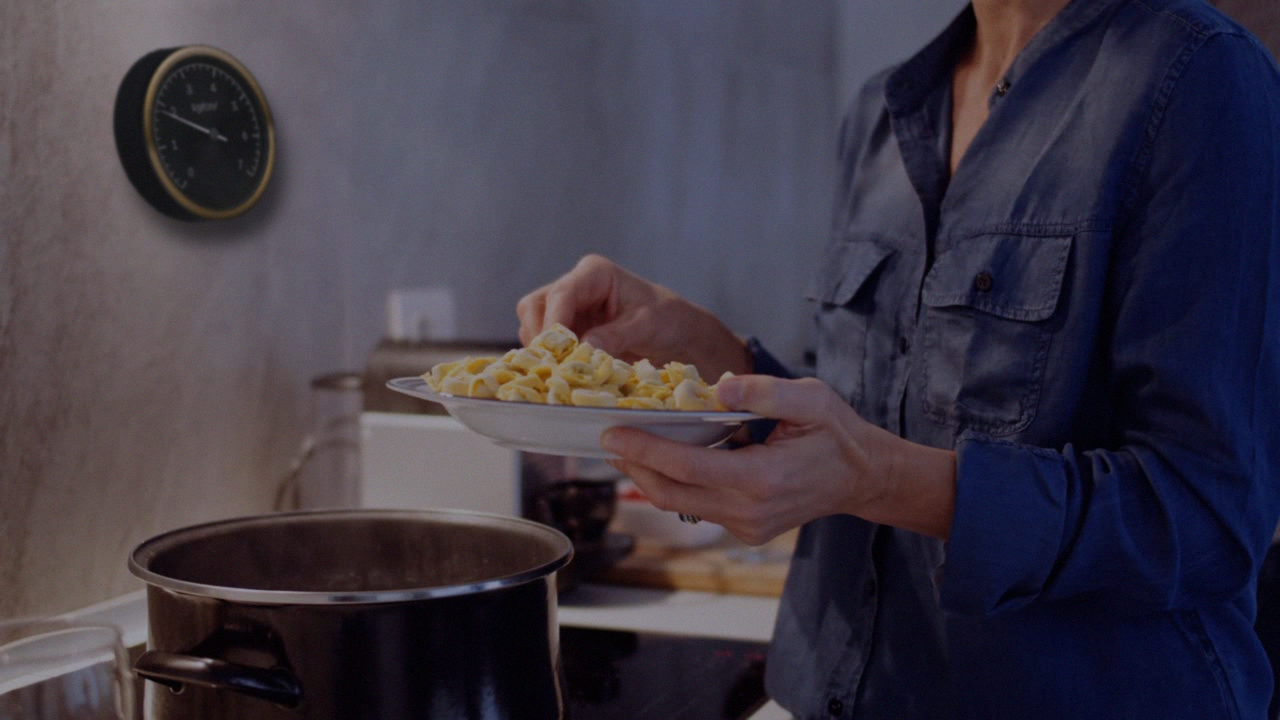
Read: 1.8 (kg/cm²)
